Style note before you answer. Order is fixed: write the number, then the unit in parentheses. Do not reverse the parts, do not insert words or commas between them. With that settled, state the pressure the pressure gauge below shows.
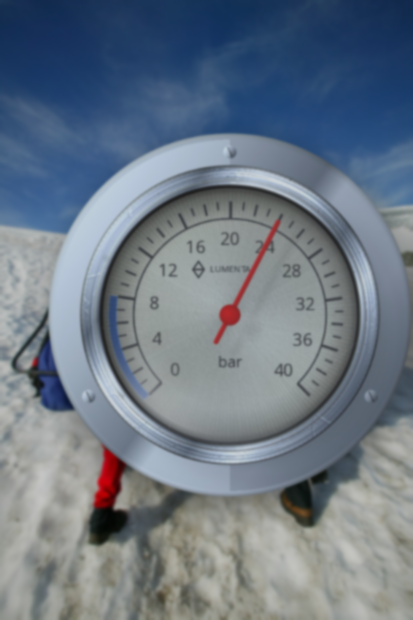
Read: 24 (bar)
